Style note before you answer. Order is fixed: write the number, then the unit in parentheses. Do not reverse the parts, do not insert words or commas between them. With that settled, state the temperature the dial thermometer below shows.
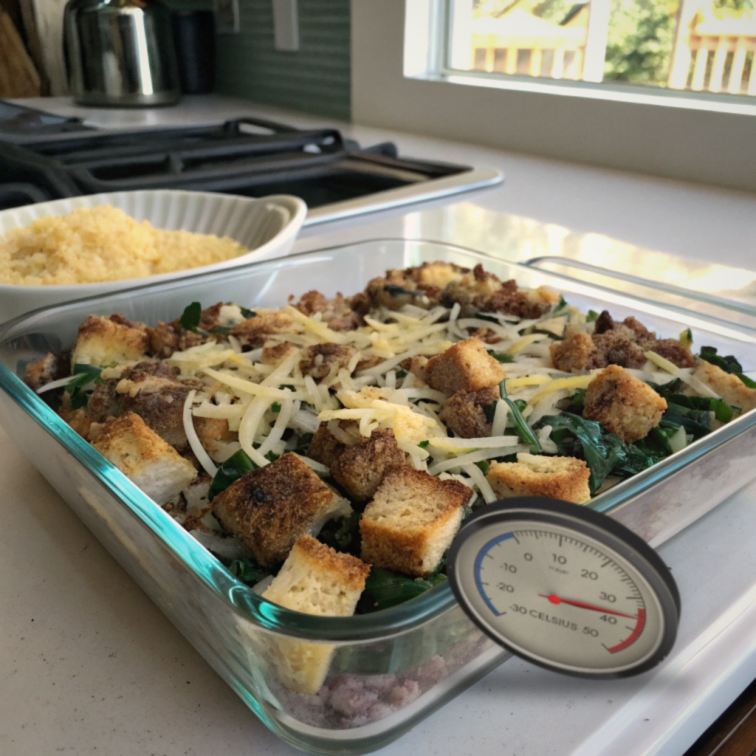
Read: 35 (°C)
